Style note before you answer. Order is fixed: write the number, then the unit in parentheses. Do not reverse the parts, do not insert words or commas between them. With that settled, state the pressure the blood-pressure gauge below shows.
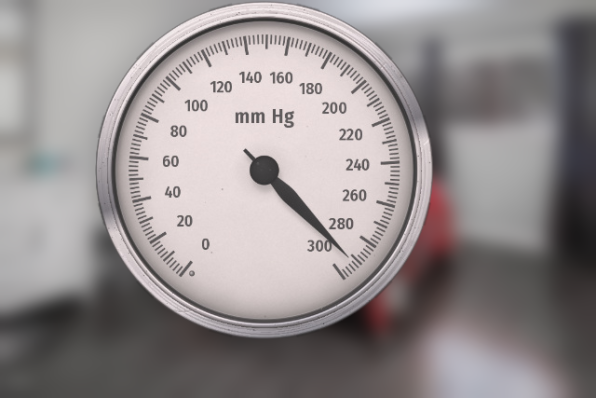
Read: 292 (mmHg)
